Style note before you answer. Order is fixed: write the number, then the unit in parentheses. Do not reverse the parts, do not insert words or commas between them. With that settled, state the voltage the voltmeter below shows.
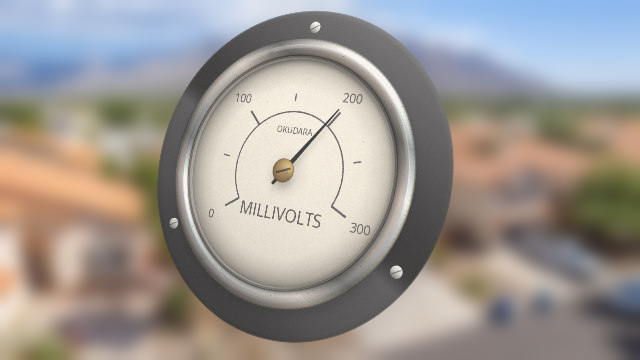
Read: 200 (mV)
